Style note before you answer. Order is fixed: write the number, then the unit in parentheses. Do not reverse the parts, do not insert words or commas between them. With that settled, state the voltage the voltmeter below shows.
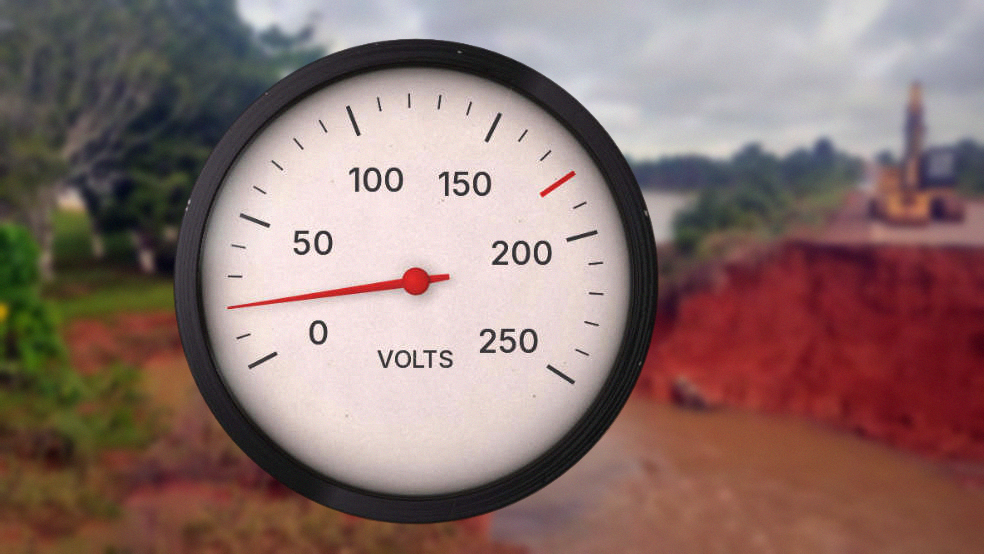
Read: 20 (V)
